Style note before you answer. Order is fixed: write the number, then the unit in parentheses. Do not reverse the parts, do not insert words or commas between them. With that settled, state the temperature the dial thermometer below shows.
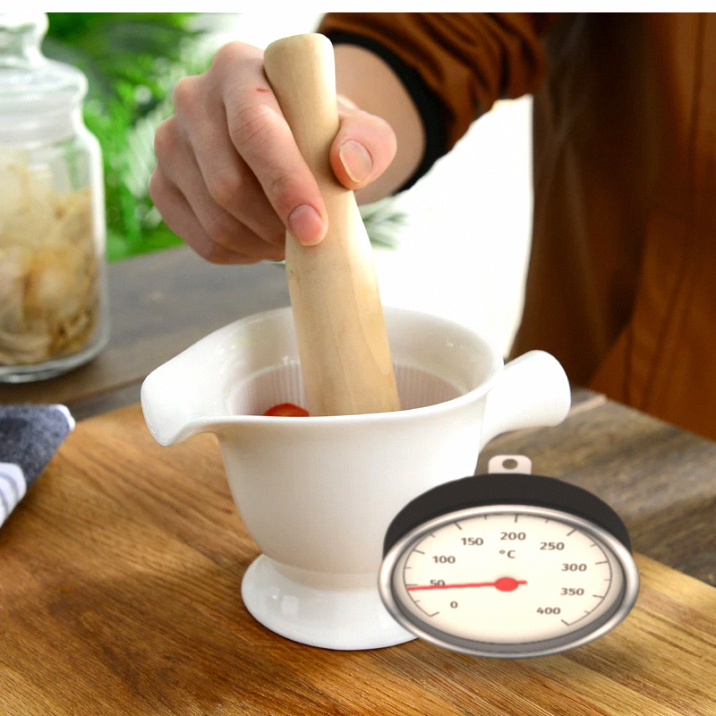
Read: 50 (°C)
